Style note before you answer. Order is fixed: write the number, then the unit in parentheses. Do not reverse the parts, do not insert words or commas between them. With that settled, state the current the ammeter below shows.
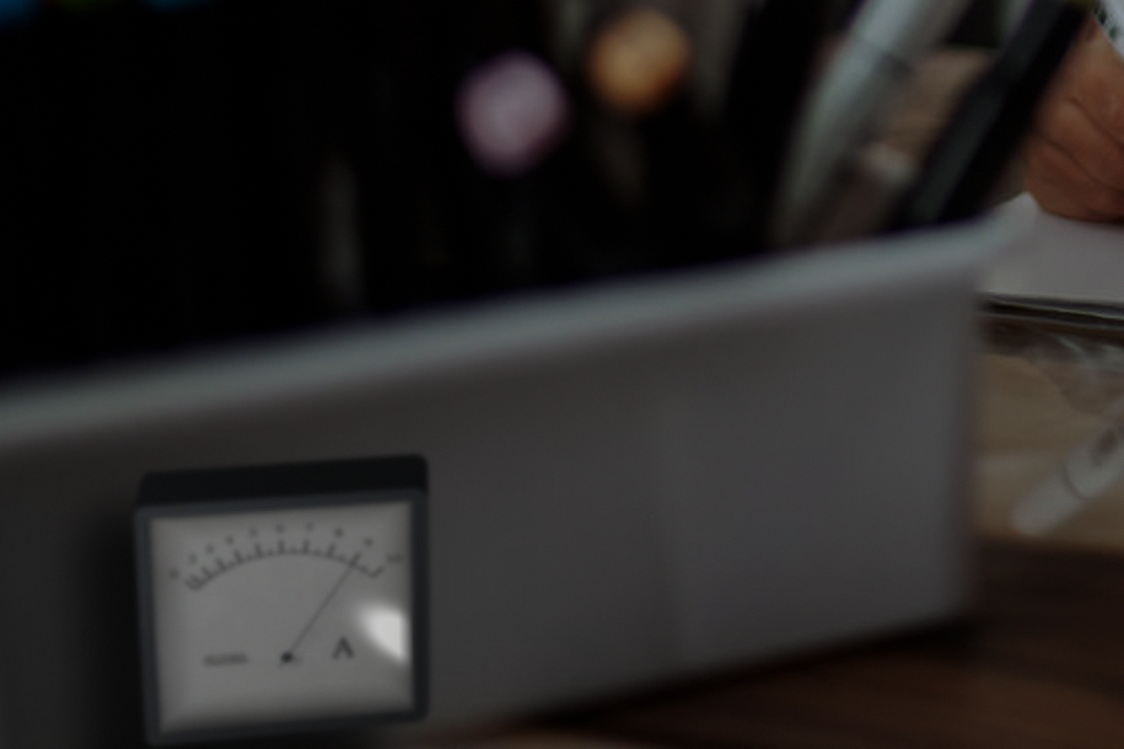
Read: 9 (A)
